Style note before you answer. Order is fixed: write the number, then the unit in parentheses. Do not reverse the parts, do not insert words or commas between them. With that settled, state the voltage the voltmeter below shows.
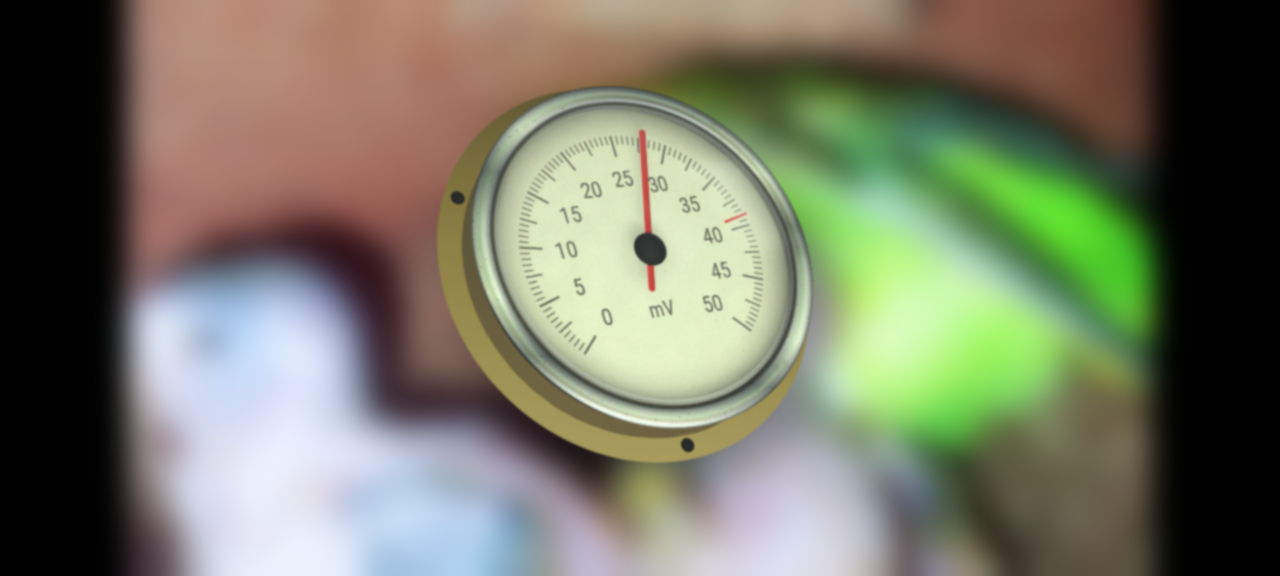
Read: 27.5 (mV)
